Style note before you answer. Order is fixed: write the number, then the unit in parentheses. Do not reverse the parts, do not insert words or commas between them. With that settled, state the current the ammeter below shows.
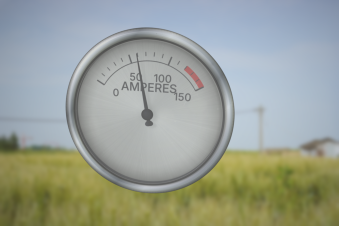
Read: 60 (A)
